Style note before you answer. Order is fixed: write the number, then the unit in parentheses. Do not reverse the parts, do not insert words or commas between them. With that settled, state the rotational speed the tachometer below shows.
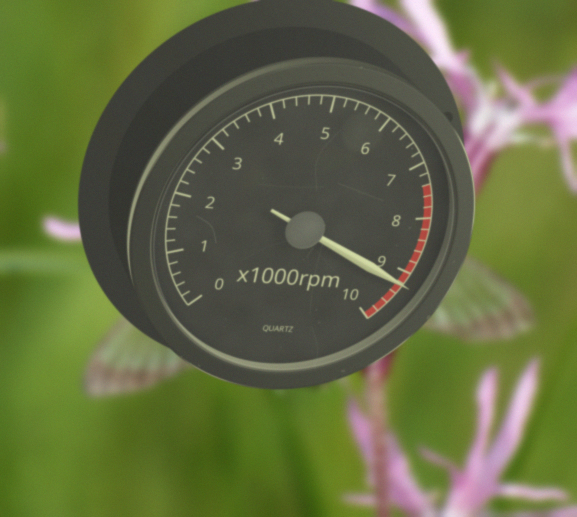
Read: 9200 (rpm)
